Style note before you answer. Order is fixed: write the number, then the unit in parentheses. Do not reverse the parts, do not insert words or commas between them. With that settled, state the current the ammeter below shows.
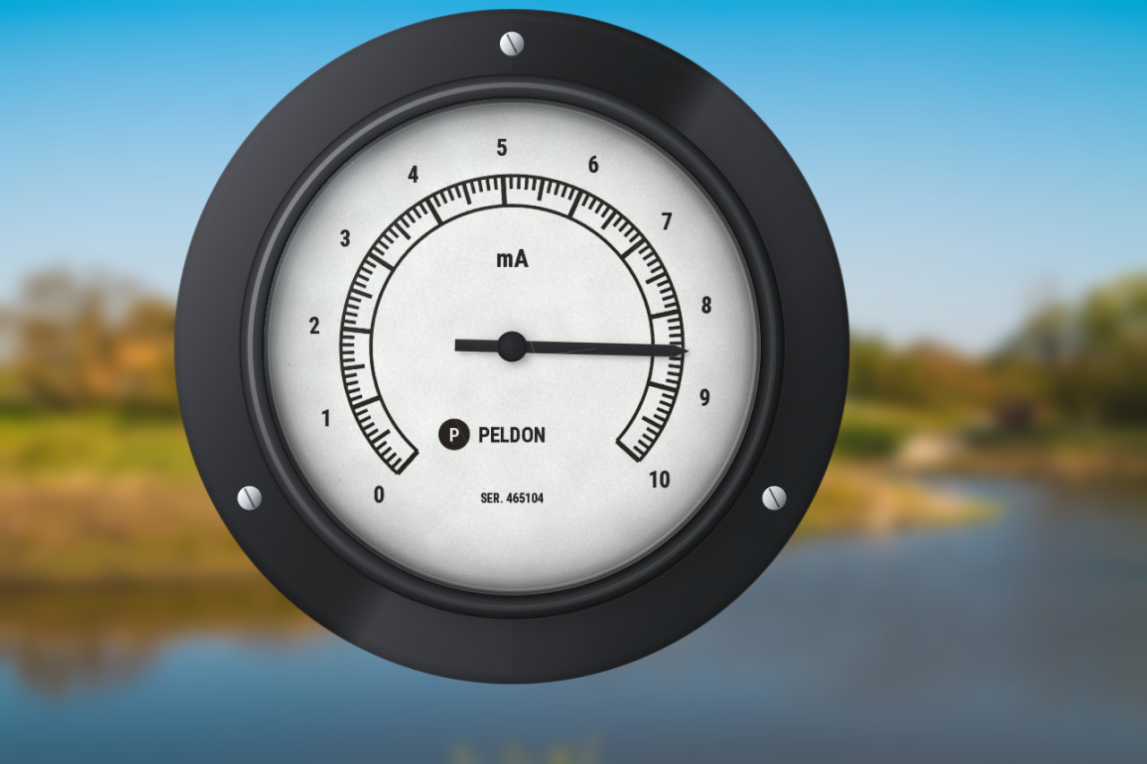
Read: 8.5 (mA)
